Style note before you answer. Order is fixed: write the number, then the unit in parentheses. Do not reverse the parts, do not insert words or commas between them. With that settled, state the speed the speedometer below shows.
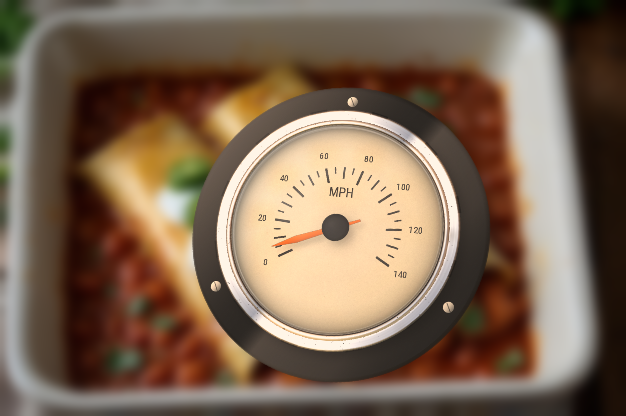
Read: 5 (mph)
